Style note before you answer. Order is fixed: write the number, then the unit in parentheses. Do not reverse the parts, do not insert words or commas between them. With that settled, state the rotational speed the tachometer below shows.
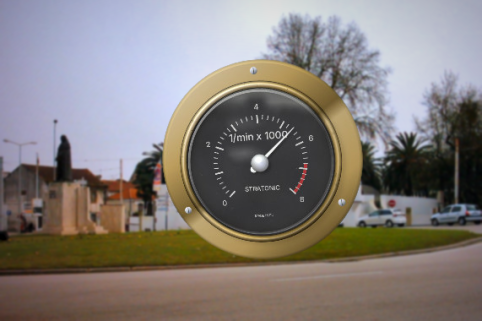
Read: 5400 (rpm)
